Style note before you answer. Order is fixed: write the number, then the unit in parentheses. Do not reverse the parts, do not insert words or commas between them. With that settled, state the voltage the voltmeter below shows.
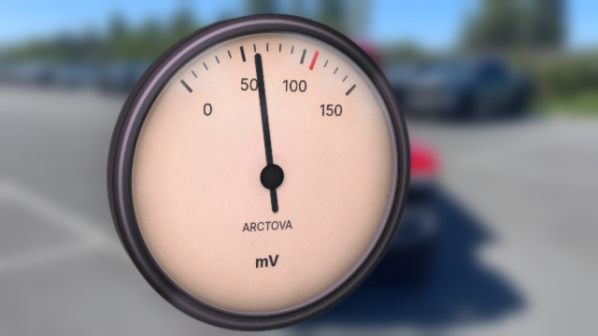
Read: 60 (mV)
